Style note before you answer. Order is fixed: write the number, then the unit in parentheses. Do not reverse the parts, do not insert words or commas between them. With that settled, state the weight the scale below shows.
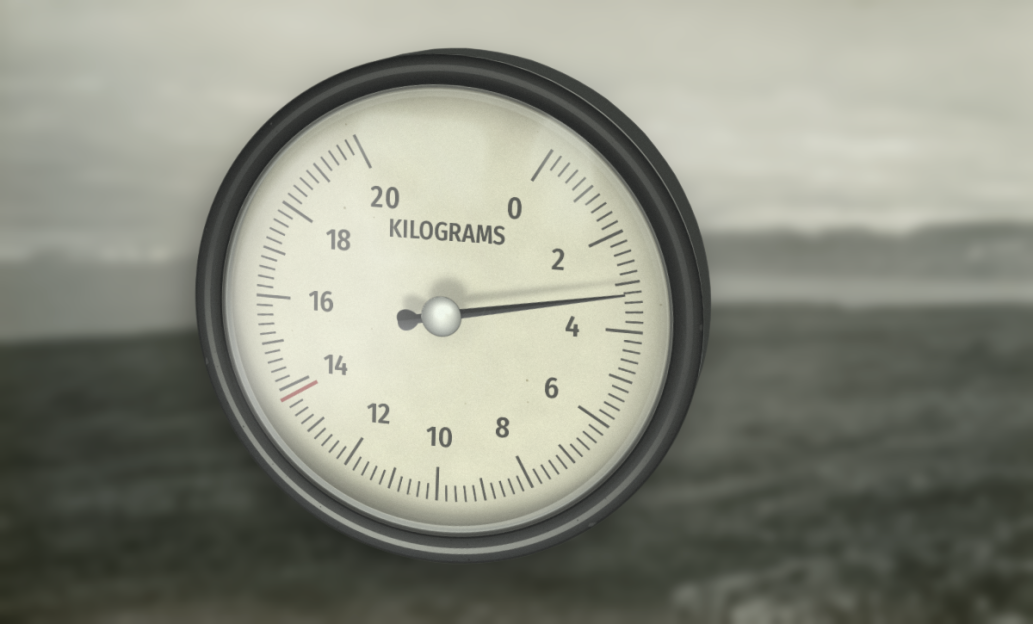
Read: 3.2 (kg)
